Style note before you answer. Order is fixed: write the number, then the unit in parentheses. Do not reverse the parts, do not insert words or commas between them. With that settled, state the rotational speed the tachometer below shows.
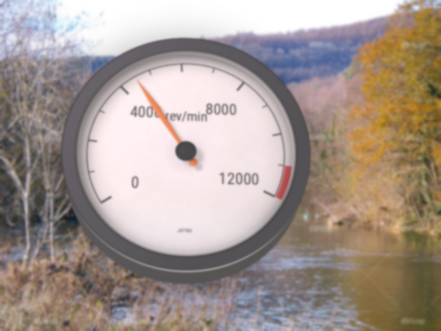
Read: 4500 (rpm)
